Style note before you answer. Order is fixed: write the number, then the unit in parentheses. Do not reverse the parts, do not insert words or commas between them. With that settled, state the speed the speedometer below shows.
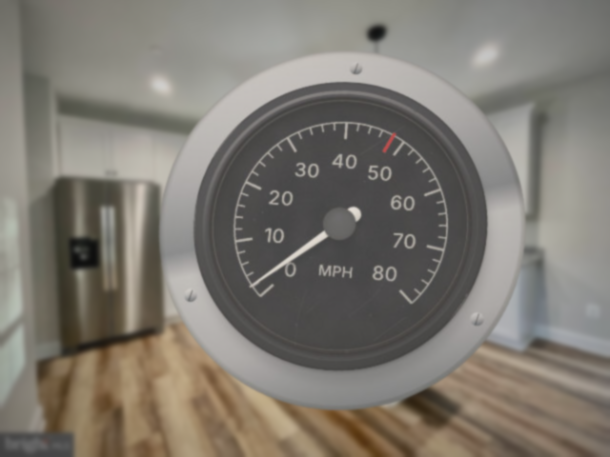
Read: 2 (mph)
